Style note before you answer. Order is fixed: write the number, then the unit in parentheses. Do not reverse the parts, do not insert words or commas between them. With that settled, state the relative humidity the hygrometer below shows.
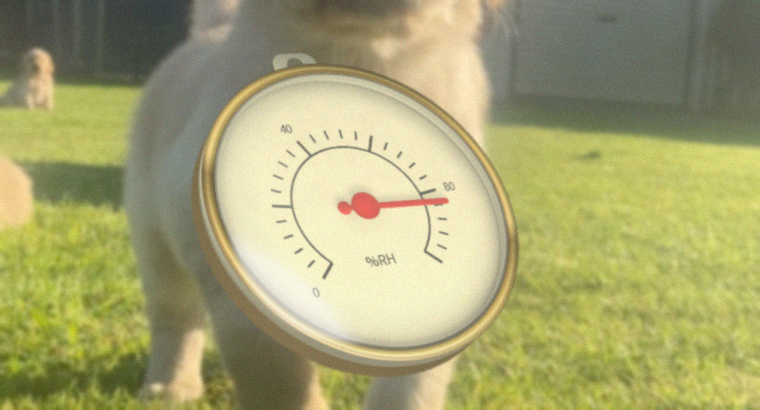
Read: 84 (%)
